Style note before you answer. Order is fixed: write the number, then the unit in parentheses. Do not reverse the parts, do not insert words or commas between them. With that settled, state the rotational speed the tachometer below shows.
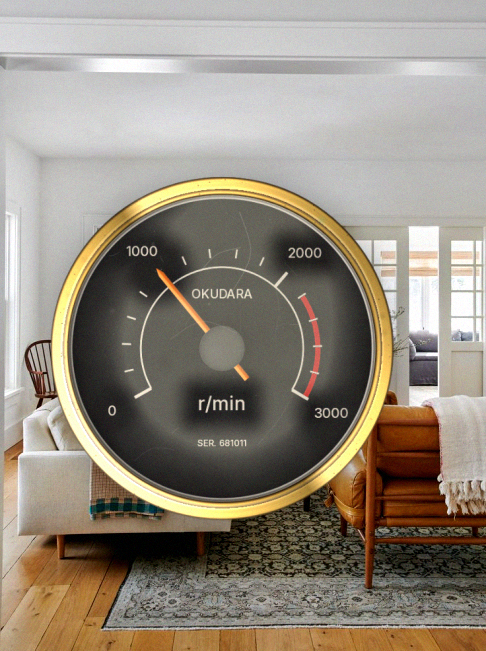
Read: 1000 (rpm)
